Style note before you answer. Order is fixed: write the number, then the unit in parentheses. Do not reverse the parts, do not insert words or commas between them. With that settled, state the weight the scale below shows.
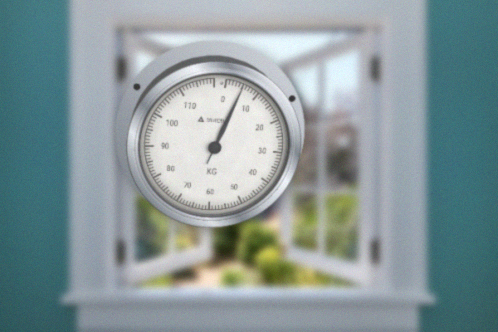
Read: 5 (kg)
